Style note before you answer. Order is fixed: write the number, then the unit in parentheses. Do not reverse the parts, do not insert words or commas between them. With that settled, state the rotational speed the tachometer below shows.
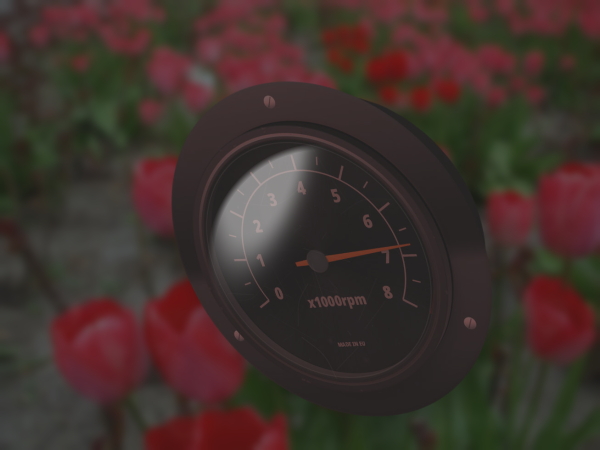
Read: 6750 (rpm)
